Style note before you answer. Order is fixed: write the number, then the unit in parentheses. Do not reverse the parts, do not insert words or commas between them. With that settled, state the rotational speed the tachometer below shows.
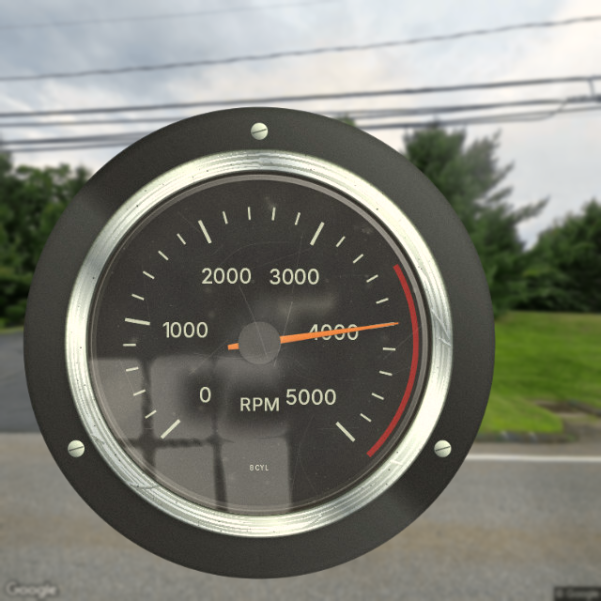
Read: 4000 (rpm)
